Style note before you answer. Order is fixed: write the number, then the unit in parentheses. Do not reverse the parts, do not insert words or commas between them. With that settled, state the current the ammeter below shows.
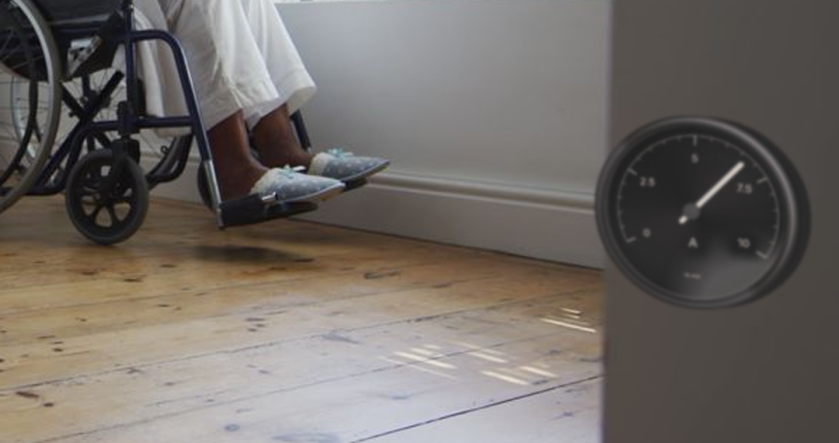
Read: 6.75 (A)
